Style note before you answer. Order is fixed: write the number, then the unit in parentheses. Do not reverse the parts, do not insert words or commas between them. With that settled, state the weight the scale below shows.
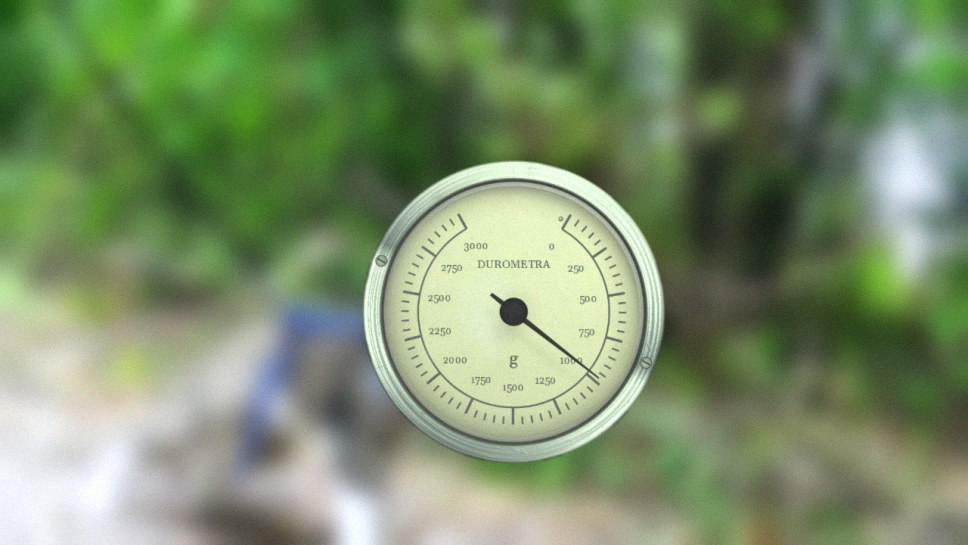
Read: 975 (g)
